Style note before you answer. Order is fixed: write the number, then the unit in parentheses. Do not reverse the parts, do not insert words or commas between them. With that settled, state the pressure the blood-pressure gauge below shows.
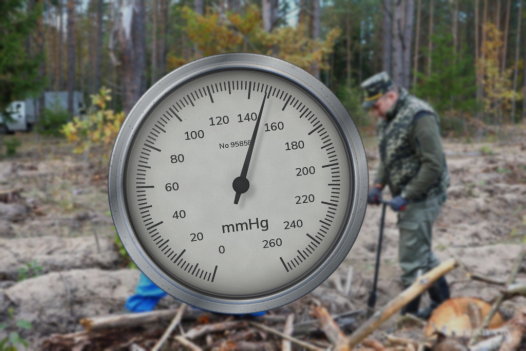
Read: 148 (mmHg)
